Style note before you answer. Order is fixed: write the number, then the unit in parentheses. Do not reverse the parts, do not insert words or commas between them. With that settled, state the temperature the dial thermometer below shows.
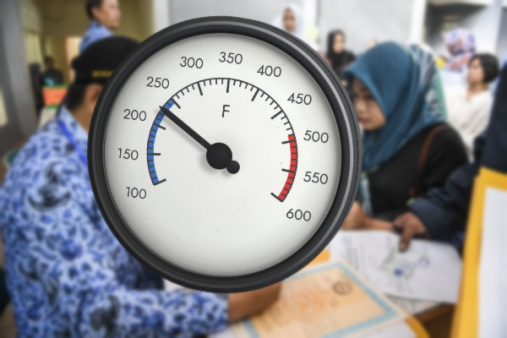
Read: 230 (°F)
